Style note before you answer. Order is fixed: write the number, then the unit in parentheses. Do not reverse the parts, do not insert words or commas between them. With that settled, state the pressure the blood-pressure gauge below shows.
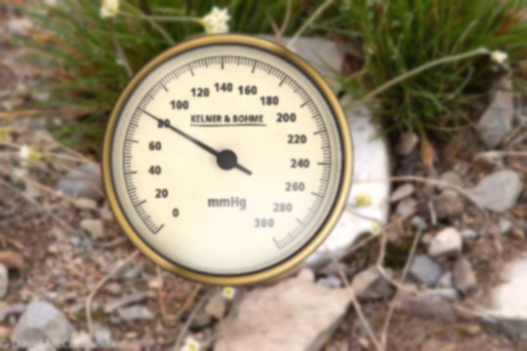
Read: 80 (mmHg)
